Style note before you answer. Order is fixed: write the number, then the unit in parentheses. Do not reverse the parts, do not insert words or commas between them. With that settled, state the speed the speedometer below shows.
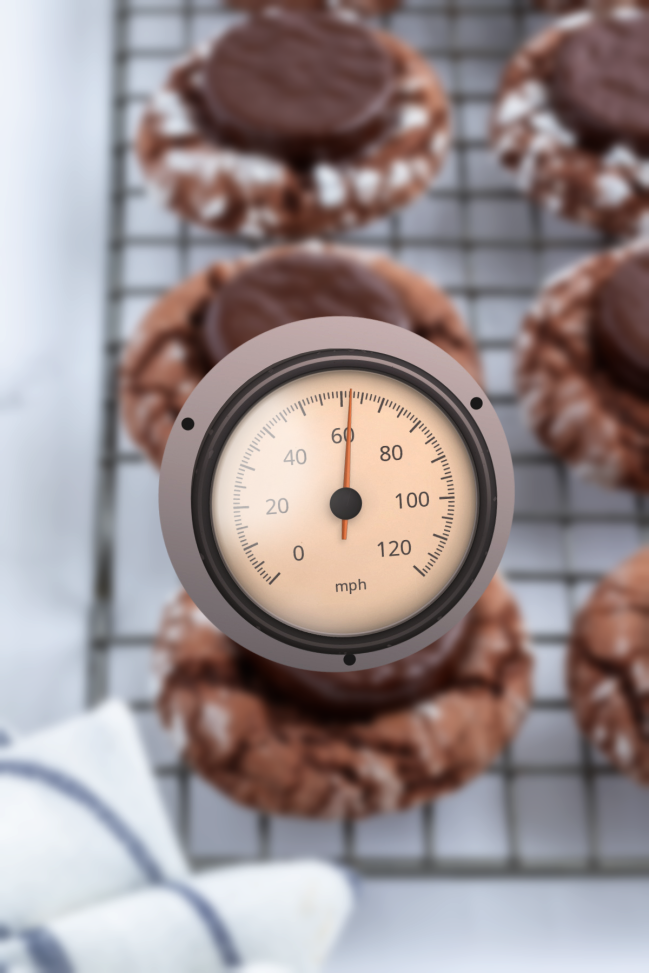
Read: 62 (mph)
